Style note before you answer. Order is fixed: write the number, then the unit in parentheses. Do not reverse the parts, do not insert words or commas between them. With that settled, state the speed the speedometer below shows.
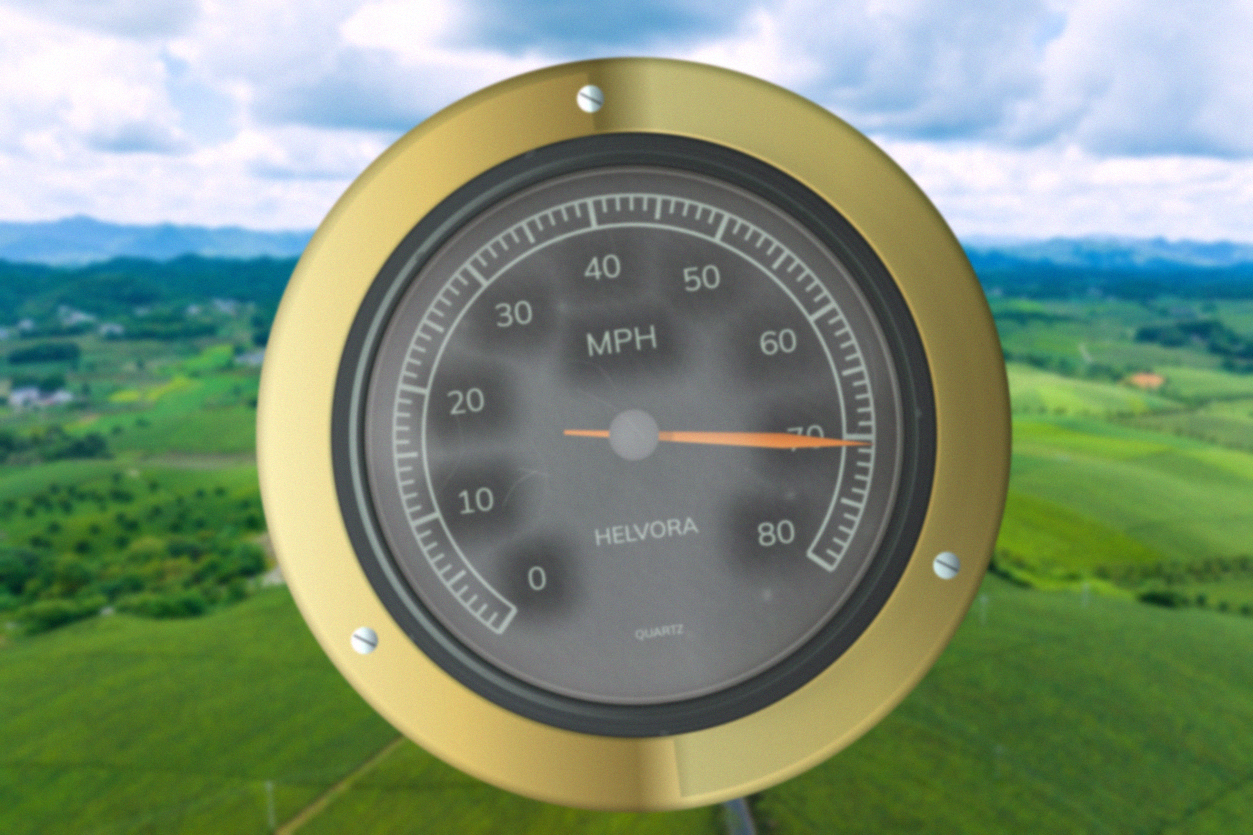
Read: 70.5 (mph)
